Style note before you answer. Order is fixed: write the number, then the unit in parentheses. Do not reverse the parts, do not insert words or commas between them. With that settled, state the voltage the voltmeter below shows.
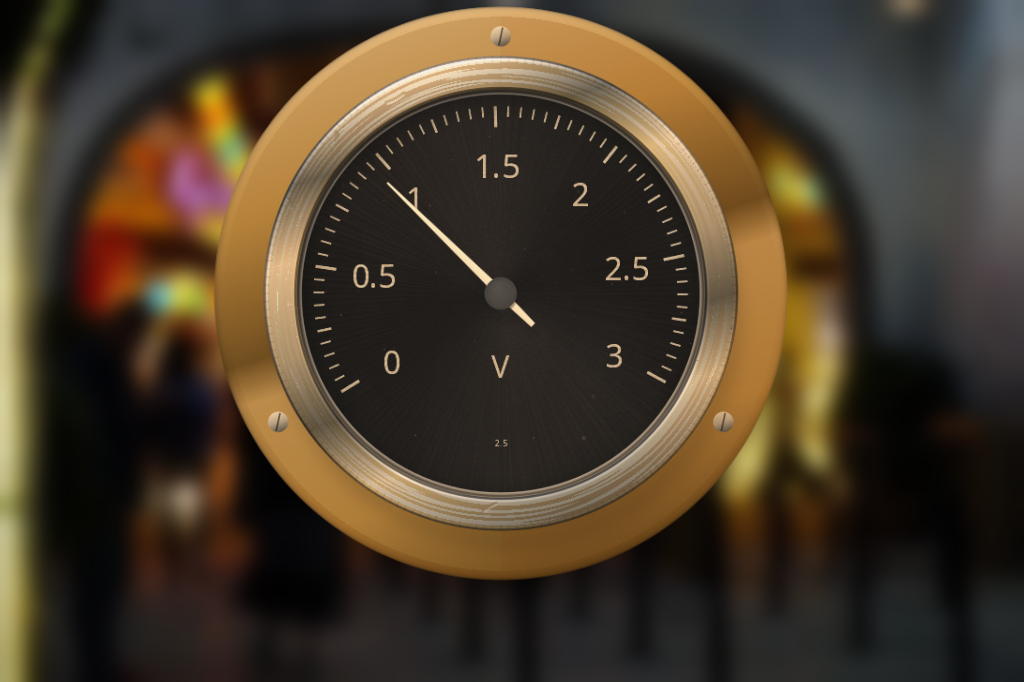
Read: 0.95 (V)
